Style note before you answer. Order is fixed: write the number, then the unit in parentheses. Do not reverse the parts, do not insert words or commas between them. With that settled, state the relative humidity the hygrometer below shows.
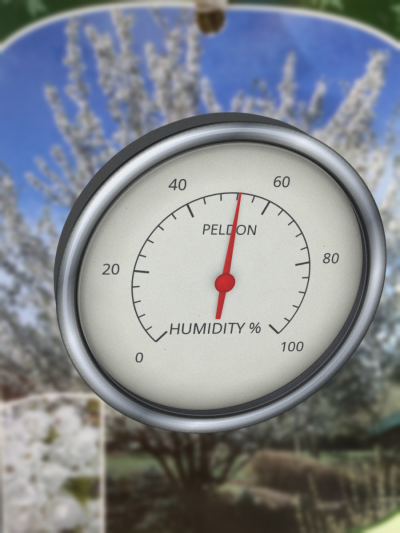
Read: 52 (%)
